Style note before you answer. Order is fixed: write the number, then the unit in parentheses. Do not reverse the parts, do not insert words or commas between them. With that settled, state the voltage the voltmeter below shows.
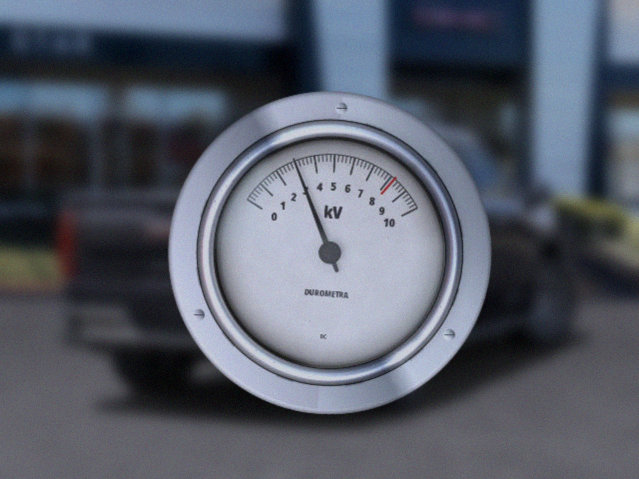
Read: 3 (kV)
